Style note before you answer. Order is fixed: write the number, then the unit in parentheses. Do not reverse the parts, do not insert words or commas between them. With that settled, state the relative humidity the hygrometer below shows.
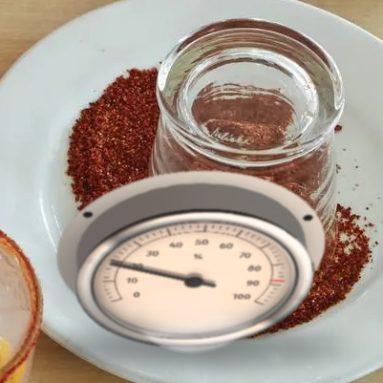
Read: 20 (%)
